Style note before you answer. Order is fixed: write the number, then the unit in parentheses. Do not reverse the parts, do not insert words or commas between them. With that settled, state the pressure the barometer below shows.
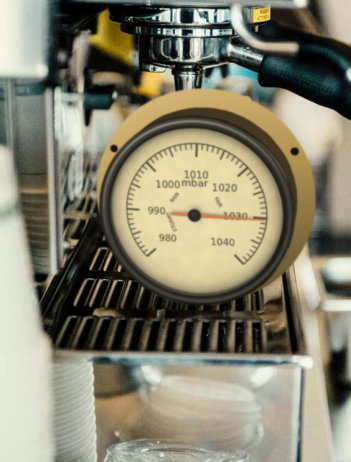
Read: 1030 (mbar)
